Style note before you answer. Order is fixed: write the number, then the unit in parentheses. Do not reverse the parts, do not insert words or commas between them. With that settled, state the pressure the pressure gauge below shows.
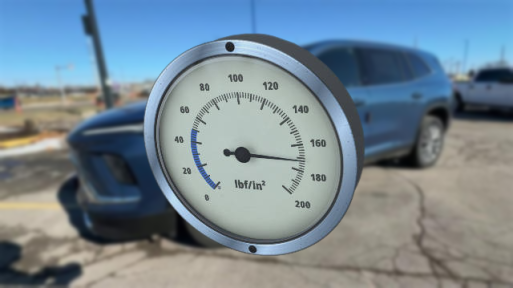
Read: 170 (psi)
